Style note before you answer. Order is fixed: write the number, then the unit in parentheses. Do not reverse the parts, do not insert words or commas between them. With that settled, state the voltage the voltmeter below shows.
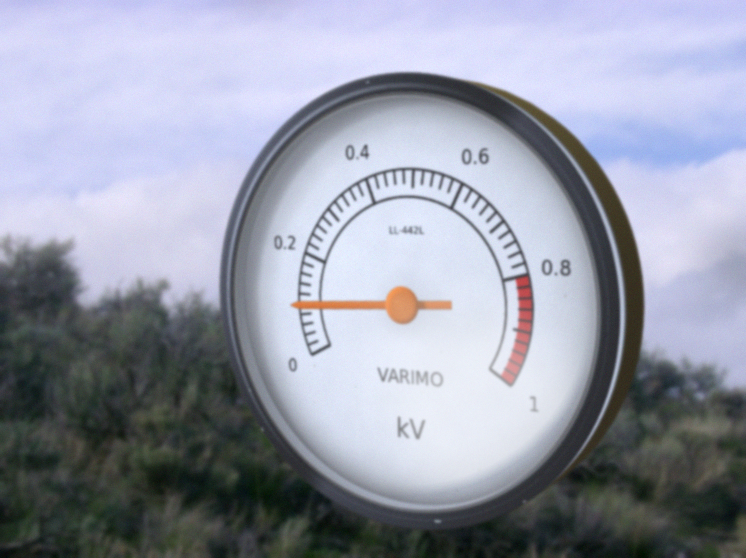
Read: 0.1 (kV)
